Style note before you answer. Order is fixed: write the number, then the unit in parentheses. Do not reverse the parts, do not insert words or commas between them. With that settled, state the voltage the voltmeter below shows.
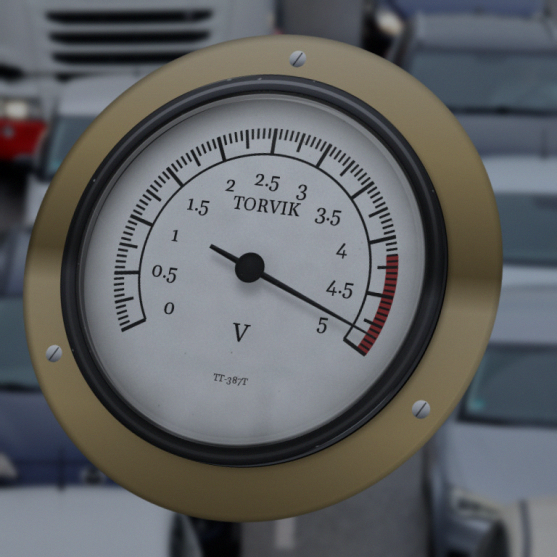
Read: 4.85 (V)
